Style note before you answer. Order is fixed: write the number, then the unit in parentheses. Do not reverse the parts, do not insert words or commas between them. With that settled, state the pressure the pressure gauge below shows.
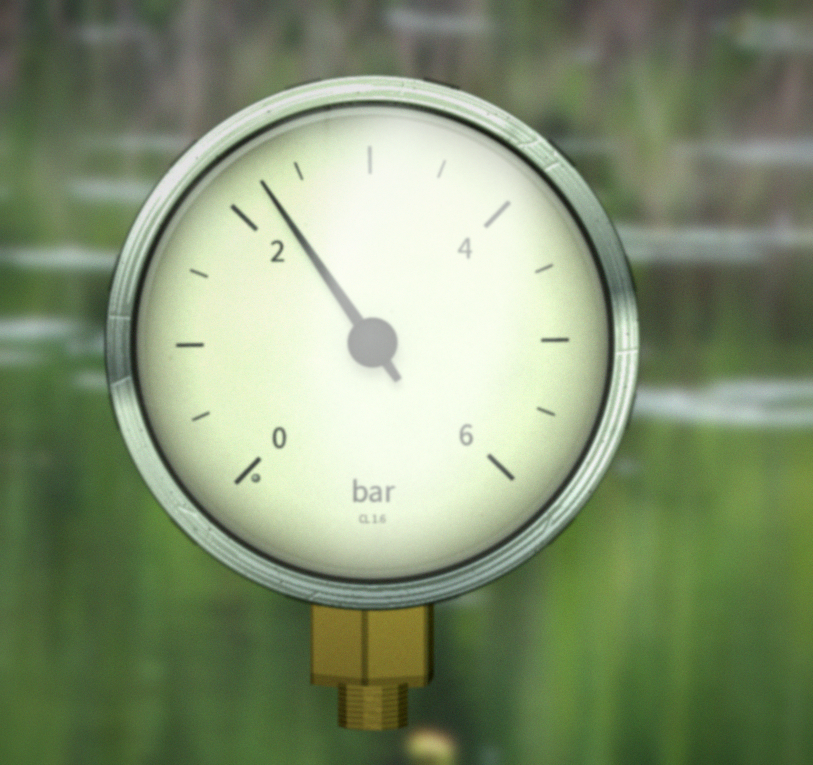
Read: 2.25 (bar)
